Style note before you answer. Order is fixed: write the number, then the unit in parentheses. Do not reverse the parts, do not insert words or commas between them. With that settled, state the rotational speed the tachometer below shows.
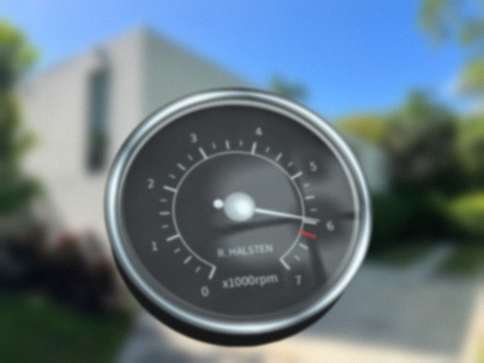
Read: 6000 (rpm)
